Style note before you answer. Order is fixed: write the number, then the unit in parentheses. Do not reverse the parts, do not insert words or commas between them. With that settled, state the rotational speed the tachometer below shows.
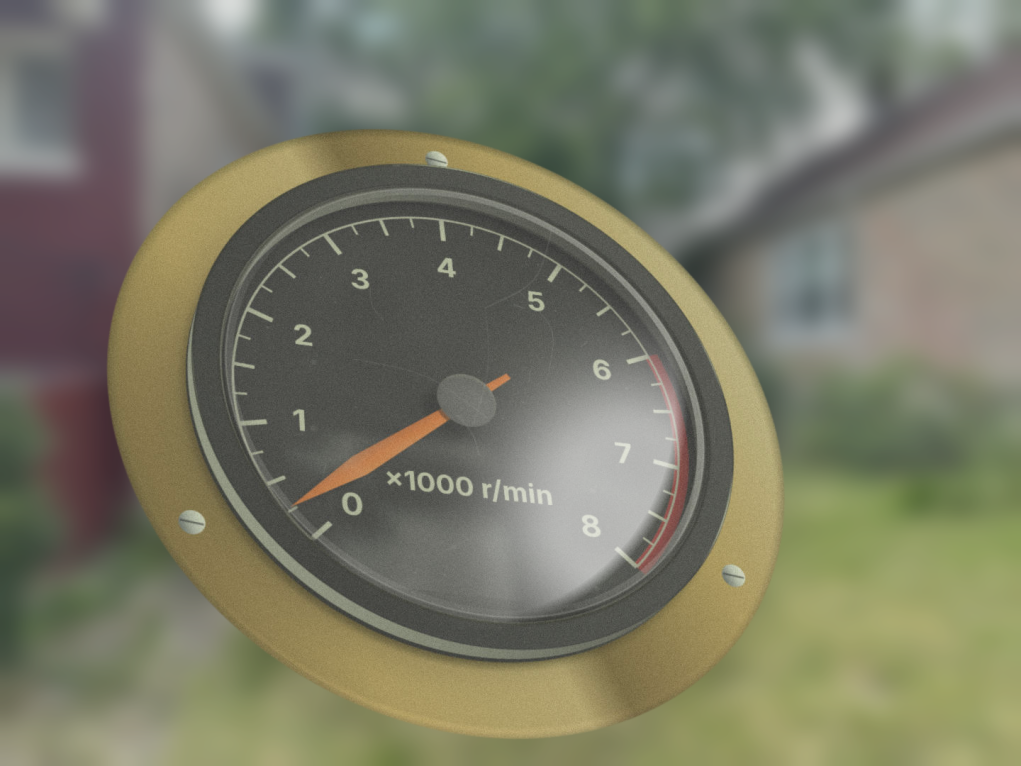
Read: 250 (rpm)
